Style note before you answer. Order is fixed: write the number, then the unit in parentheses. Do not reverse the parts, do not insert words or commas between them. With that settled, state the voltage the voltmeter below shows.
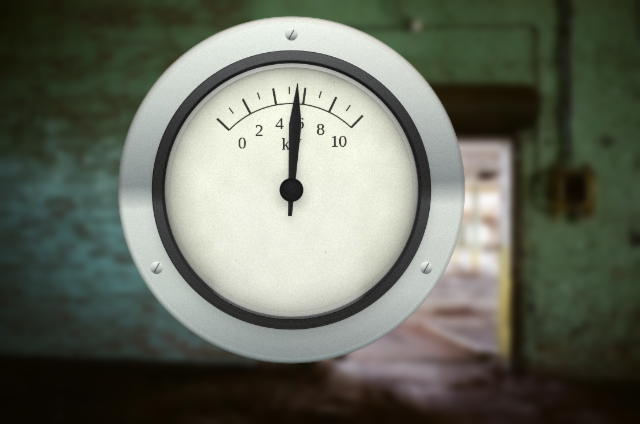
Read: 5.5 (kV)
